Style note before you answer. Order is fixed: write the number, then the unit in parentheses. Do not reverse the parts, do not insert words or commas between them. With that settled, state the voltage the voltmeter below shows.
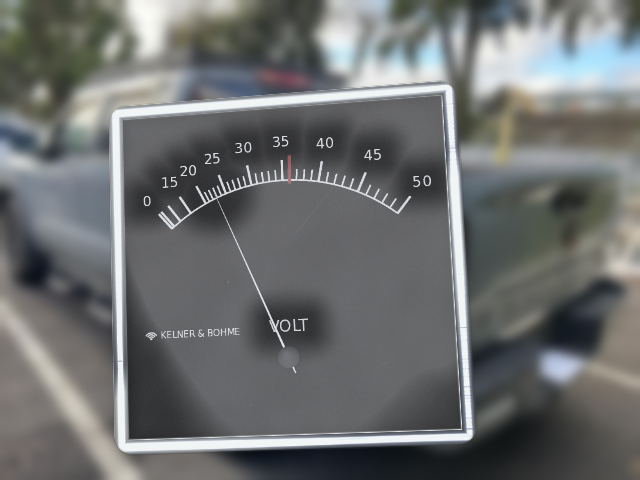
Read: 23 (V)
